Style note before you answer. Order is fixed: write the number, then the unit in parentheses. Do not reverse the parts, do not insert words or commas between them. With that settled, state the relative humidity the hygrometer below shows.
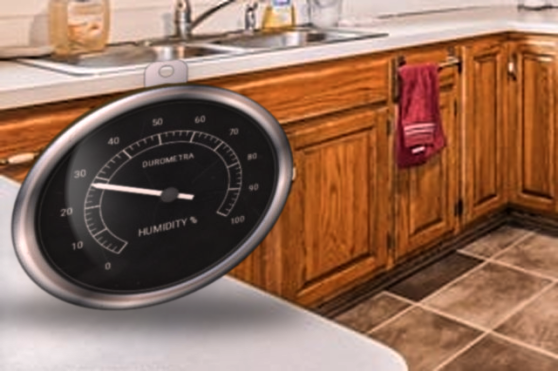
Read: 28 (%)
